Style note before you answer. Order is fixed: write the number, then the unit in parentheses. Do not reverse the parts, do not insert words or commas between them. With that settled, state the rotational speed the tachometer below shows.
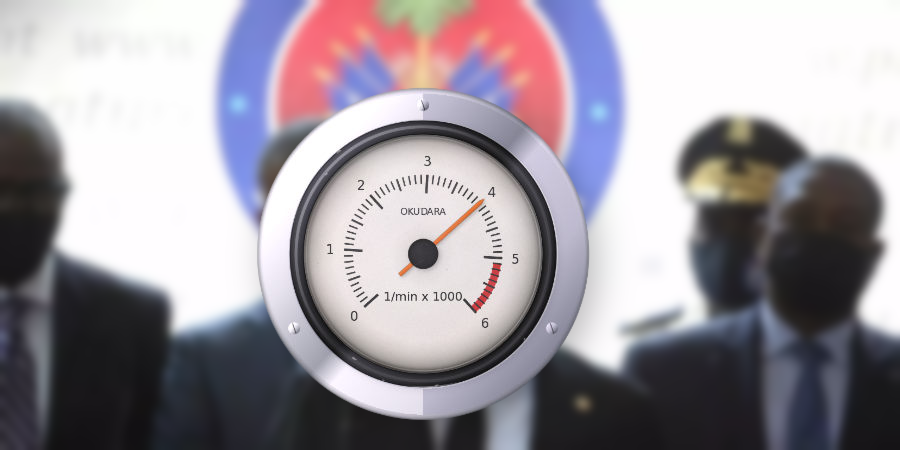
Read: 4000 (rpm)
